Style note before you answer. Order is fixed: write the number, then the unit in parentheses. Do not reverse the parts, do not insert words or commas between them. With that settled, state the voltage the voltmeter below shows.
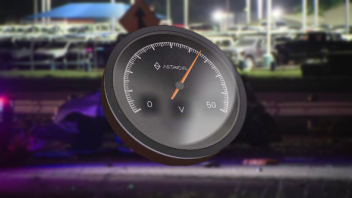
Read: 32.5 (V)
